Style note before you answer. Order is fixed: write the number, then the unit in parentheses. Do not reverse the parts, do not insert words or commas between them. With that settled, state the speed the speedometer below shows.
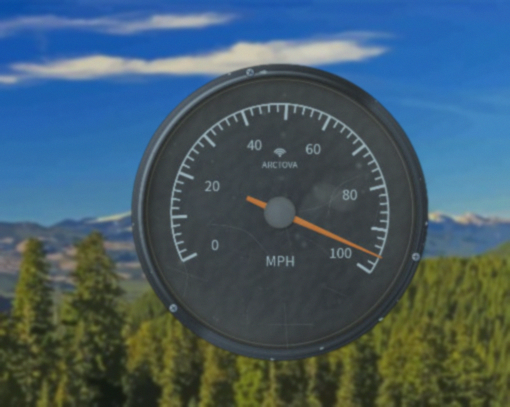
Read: 96 (mph)
